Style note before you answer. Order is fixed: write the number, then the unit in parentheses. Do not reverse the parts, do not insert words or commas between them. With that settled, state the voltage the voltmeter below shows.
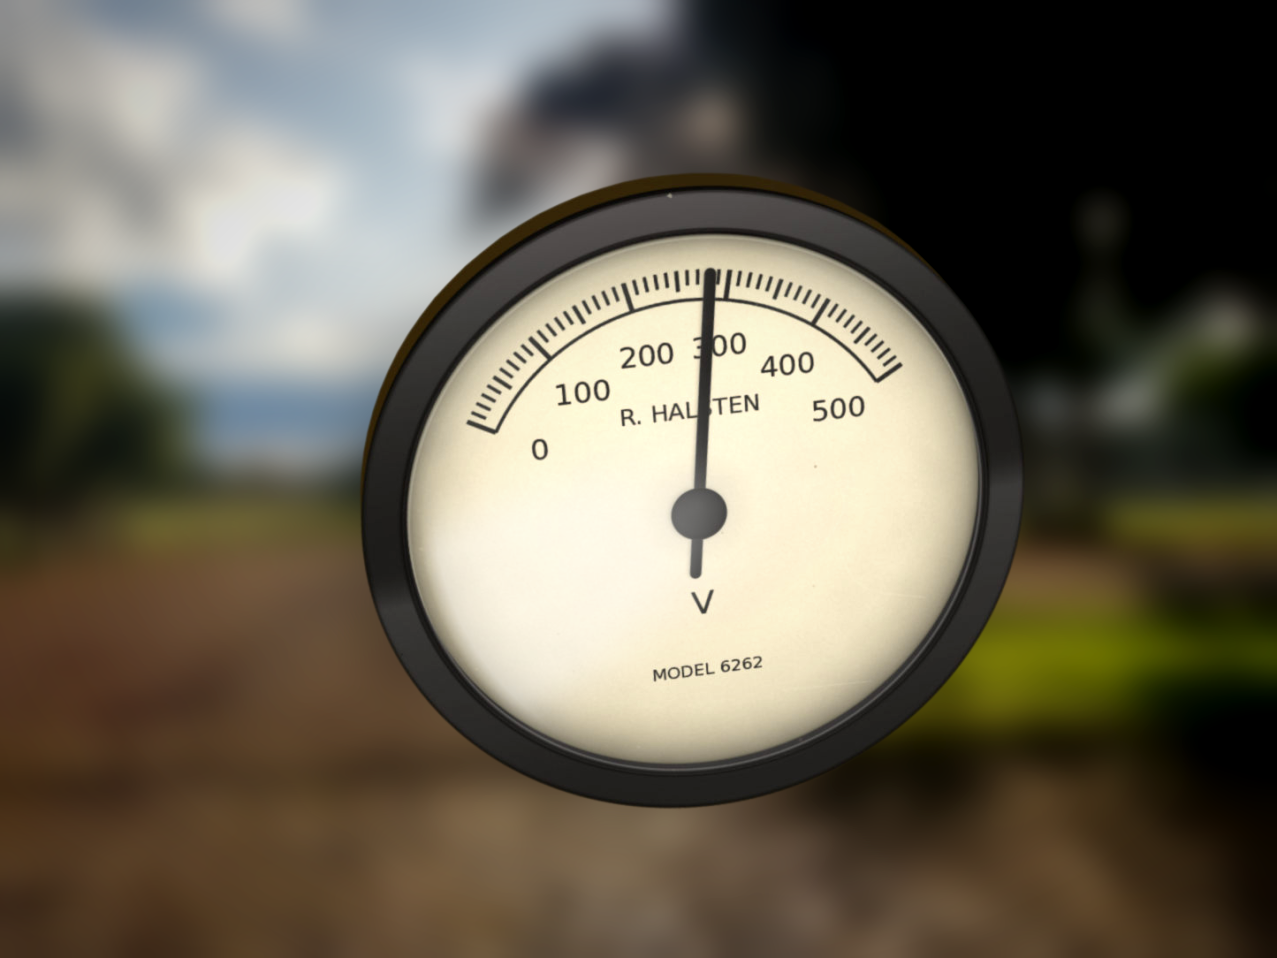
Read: 280 (V)
